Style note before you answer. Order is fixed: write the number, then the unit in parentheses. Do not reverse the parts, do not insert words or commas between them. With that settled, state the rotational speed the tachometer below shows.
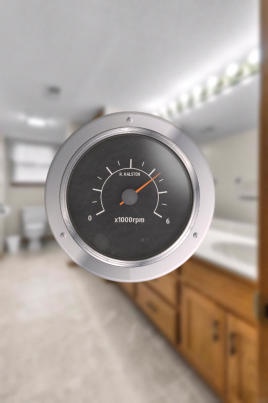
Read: 4250 (rpm)
